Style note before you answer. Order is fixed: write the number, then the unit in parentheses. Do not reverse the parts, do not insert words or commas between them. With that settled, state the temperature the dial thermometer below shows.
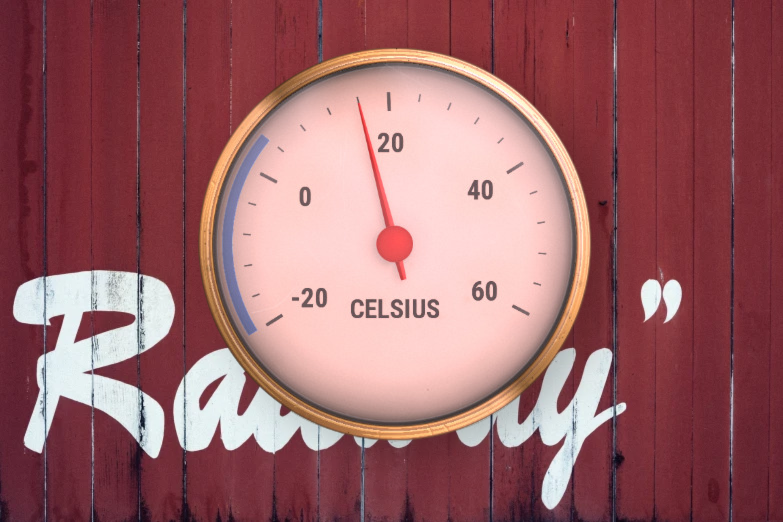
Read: 16 (°C)
